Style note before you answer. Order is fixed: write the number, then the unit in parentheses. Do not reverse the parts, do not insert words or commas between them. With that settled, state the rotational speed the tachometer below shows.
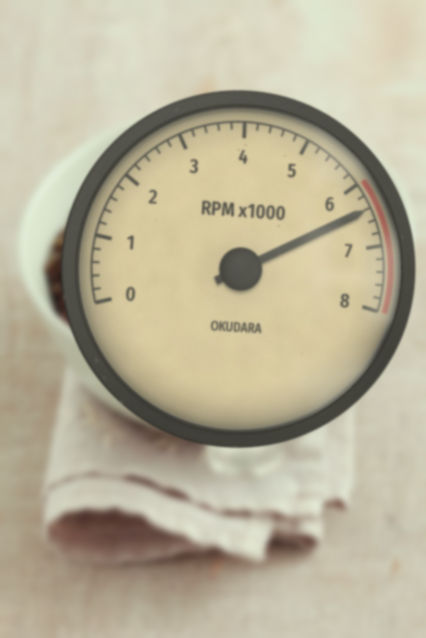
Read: 6400 (rpm)
